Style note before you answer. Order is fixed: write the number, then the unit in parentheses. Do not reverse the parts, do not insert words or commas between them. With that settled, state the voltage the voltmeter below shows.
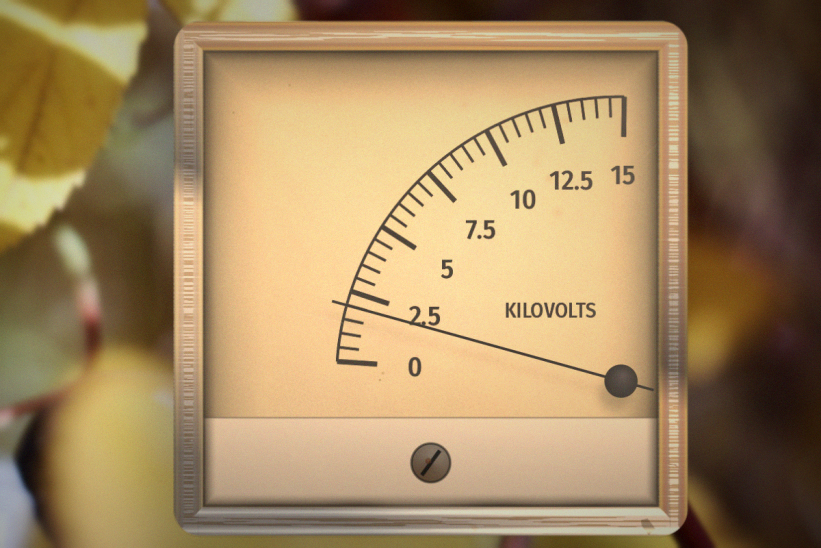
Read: 2 (kV)
